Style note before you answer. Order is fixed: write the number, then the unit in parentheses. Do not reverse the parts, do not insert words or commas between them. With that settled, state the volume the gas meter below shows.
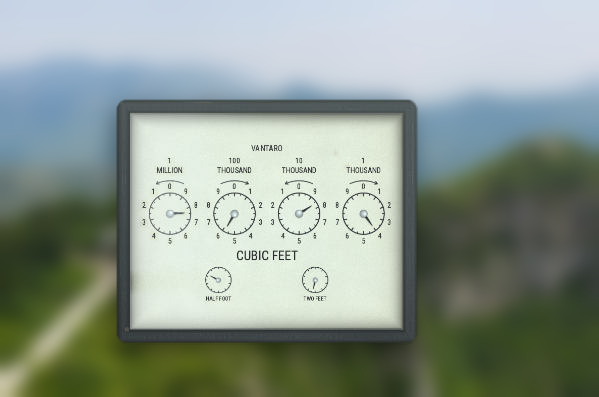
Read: 758400 (ft³)
